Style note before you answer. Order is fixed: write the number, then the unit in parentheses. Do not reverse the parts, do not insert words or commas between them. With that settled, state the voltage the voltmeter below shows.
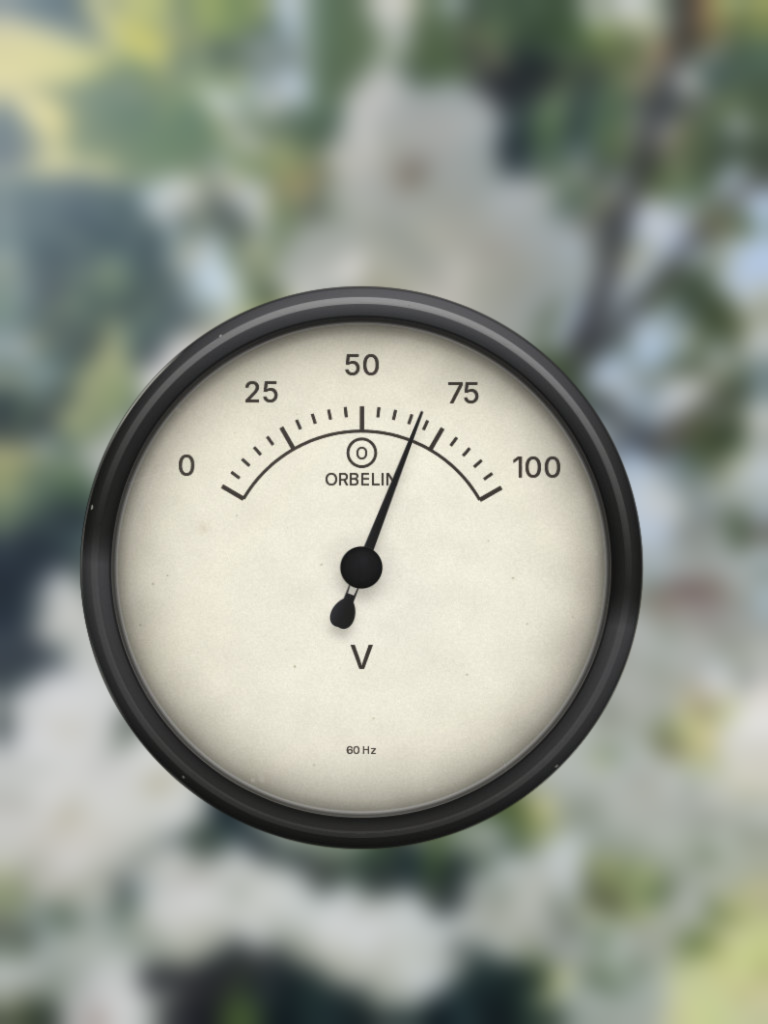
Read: 67.5 (V)
